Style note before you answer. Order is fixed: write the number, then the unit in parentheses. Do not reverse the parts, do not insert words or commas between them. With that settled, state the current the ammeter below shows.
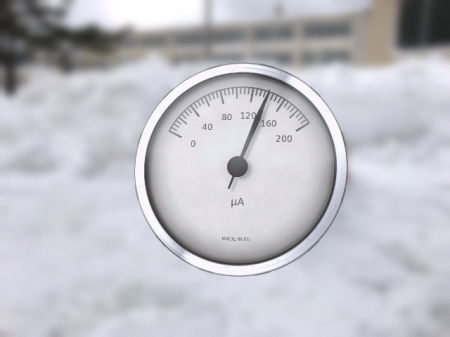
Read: 140 (µA)
